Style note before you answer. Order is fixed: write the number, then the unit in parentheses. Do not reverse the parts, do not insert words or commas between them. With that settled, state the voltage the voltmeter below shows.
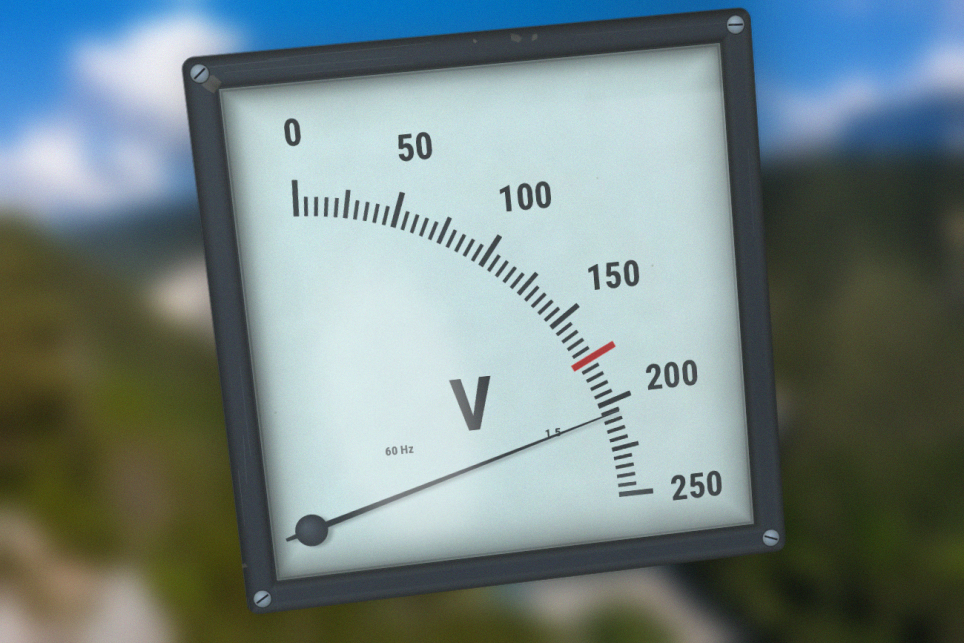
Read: 205 (V)
